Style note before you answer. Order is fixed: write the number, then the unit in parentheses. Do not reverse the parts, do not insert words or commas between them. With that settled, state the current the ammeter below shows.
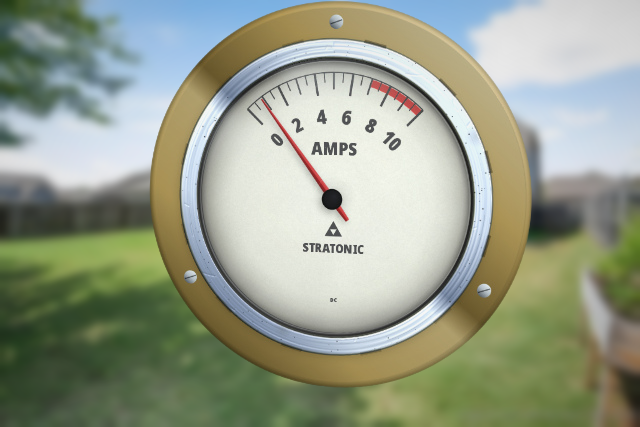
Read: 1 (A)
